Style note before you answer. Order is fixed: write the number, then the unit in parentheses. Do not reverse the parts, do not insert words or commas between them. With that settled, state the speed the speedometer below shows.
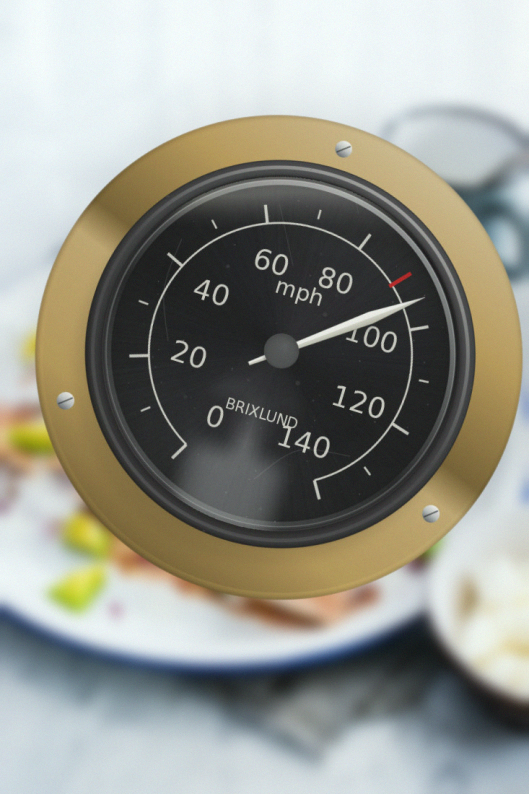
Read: 95 (mph)
